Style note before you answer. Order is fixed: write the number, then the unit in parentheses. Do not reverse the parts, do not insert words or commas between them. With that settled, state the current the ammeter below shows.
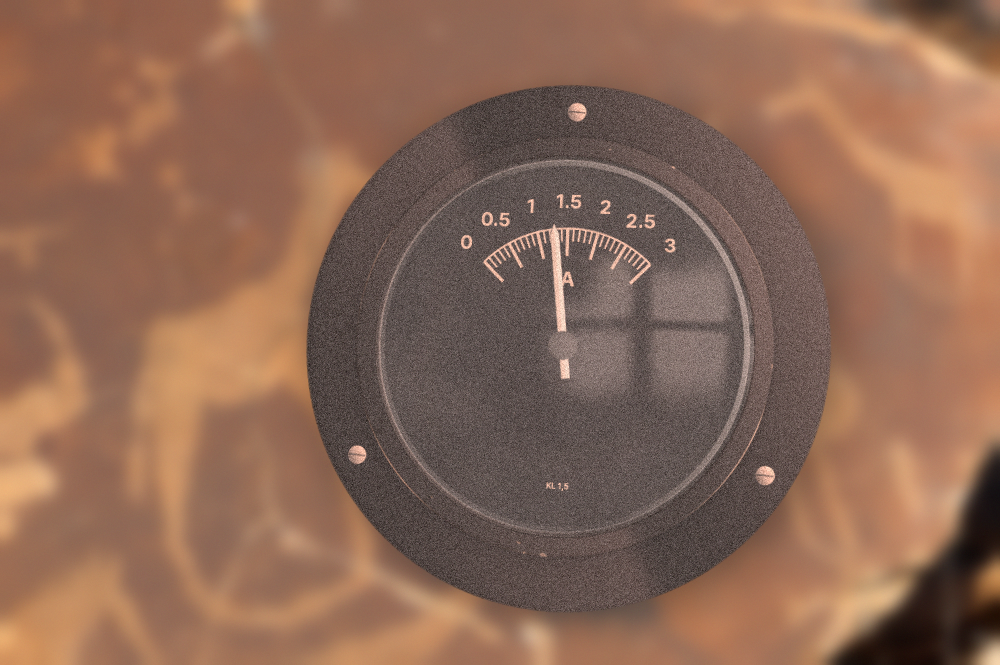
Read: 1.3 (A)
